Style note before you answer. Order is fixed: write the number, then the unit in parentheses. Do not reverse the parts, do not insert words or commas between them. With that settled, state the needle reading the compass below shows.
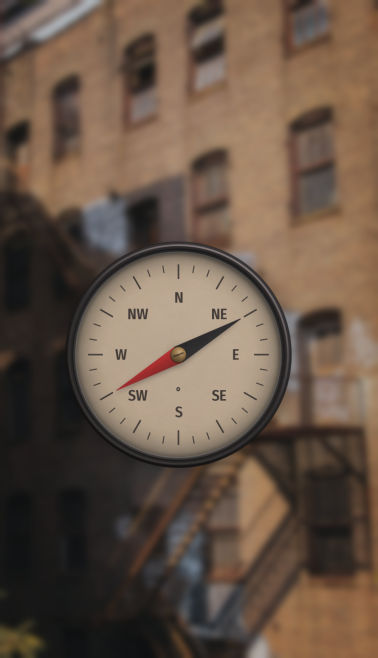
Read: 240 (°)
